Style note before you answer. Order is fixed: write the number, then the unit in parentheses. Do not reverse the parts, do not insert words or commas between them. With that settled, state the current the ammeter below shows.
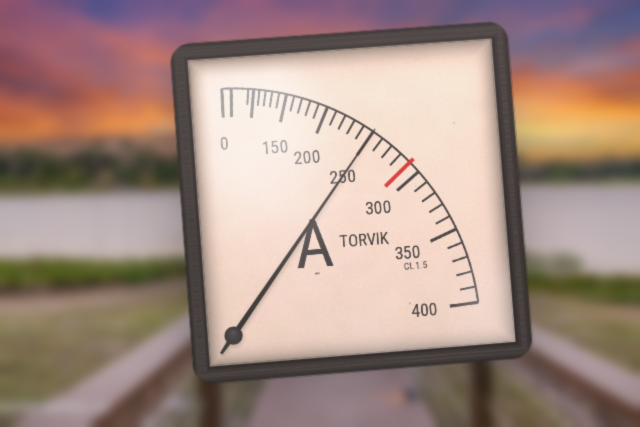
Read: 250 (A)
